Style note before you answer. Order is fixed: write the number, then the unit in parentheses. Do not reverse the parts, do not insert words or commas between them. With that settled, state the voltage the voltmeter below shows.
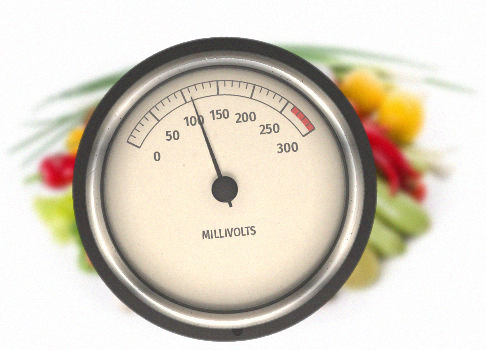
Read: 110 (mV)
